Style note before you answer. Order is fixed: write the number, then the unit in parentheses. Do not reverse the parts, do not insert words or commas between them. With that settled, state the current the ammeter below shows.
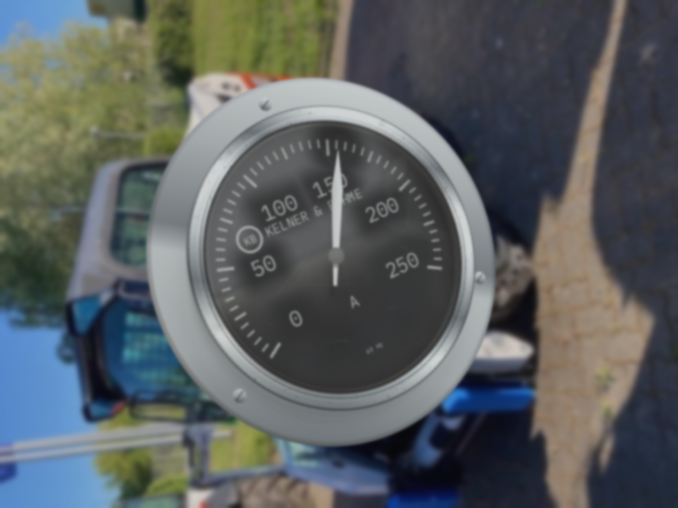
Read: 155 (A)
